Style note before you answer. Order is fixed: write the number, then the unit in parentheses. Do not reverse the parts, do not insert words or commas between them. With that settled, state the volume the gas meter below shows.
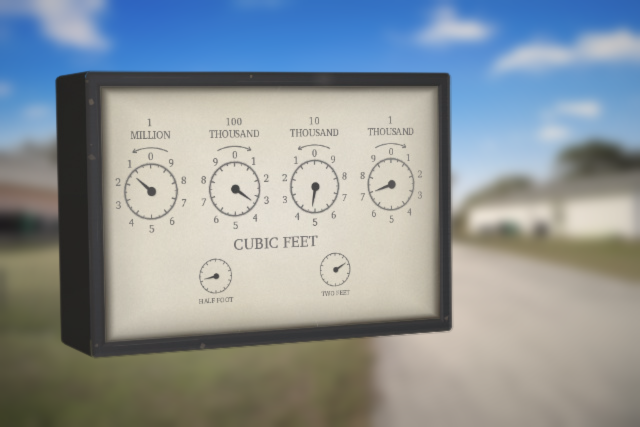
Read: 134700 (ft³)
